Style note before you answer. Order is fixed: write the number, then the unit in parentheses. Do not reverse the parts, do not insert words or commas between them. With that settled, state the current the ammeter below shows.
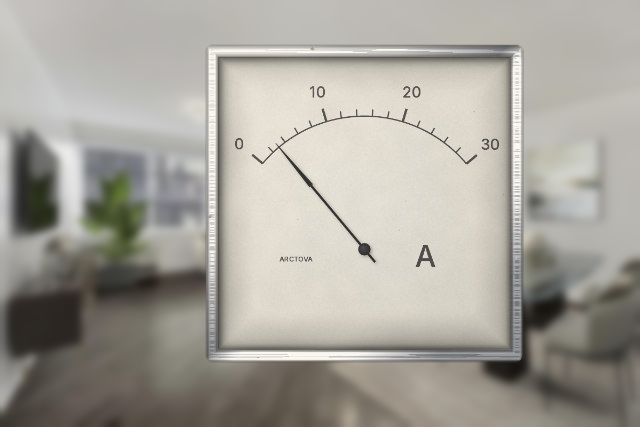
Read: 3 (A)
